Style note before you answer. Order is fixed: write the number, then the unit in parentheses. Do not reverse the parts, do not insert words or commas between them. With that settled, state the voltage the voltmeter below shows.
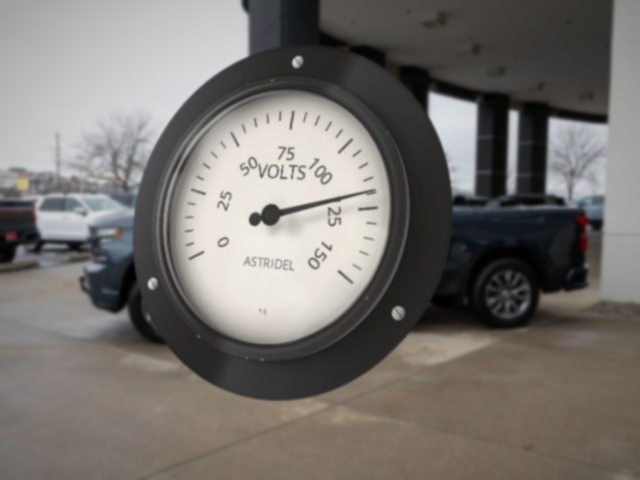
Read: 120 (V)
